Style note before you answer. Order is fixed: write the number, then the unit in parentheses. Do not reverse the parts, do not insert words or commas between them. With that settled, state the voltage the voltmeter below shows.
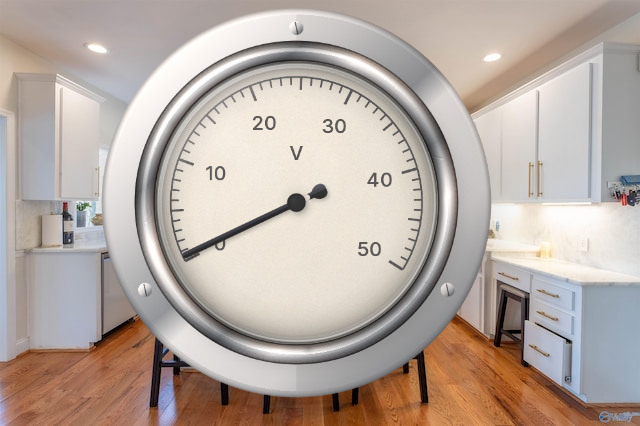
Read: 0.5 (V)
